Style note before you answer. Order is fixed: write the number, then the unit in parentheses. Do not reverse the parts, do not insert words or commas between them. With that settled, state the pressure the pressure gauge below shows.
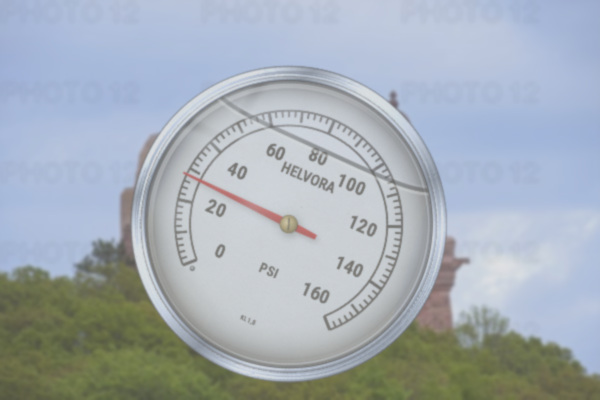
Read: 28 (psi)
